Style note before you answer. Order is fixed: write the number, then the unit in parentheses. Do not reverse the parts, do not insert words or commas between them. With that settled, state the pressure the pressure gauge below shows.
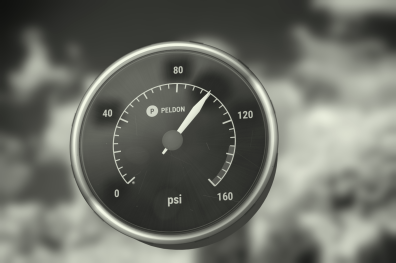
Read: 100 (psi)
